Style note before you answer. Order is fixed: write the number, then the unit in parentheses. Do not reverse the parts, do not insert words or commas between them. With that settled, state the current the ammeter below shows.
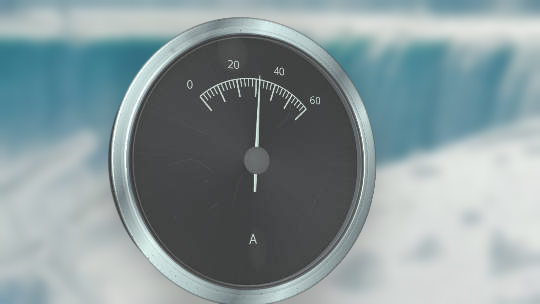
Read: 30 (A)
